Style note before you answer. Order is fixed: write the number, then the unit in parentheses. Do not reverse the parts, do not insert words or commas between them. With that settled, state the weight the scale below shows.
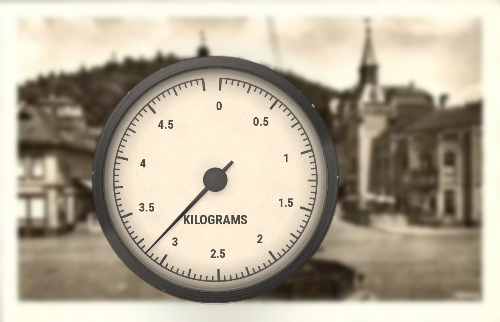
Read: 3.15 (kg)
